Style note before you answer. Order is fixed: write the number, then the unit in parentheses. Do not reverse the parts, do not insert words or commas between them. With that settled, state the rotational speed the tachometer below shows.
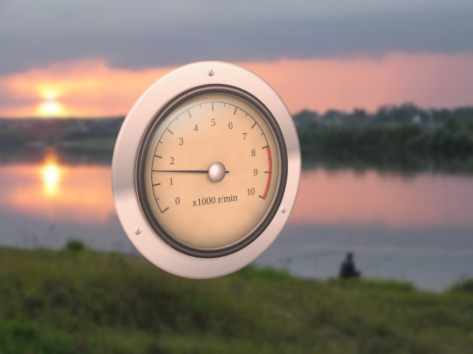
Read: 1500 (rpm)
